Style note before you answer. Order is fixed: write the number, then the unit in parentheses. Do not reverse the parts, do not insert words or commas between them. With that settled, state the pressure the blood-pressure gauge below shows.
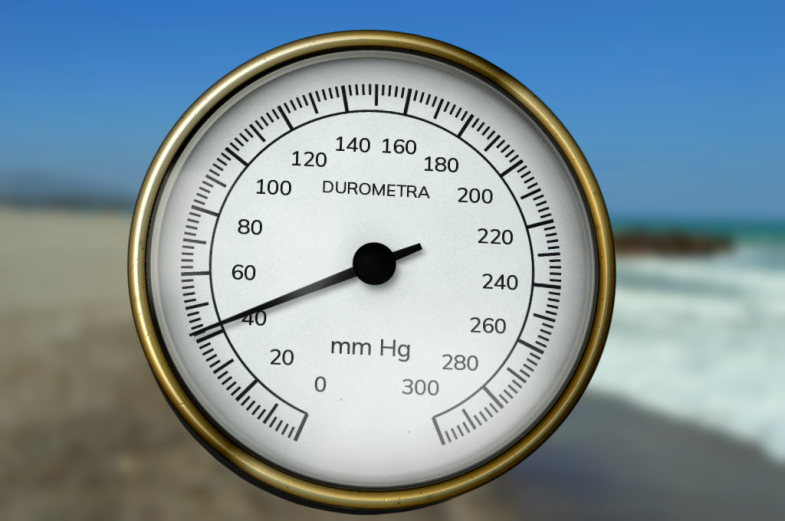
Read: 42 (mmHg)
